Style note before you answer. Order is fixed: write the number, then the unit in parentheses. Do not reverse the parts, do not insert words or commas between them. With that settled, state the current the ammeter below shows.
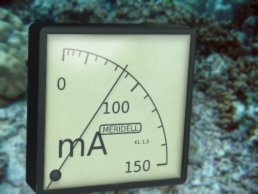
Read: 85 (mA)
